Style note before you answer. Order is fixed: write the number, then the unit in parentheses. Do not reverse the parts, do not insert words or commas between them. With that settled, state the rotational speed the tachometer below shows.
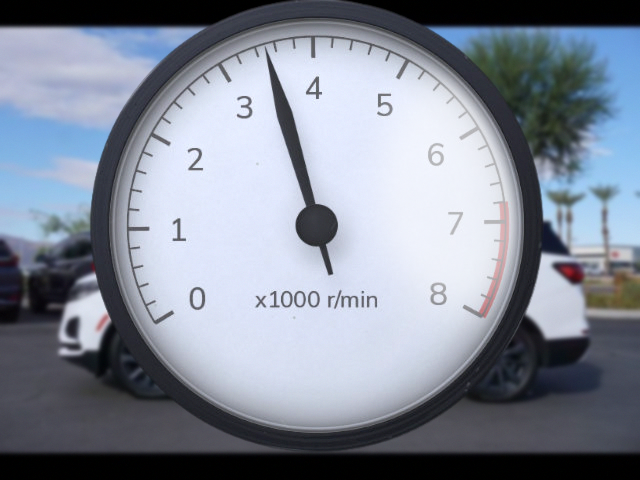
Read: 3500 (rpm)
